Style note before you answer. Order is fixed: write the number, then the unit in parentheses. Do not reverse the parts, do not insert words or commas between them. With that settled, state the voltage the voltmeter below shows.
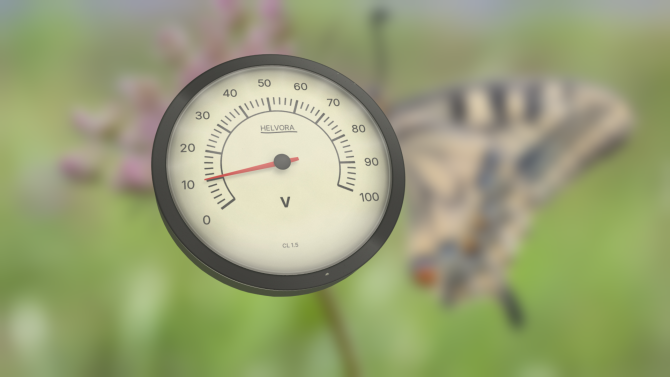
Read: 10 (V)
